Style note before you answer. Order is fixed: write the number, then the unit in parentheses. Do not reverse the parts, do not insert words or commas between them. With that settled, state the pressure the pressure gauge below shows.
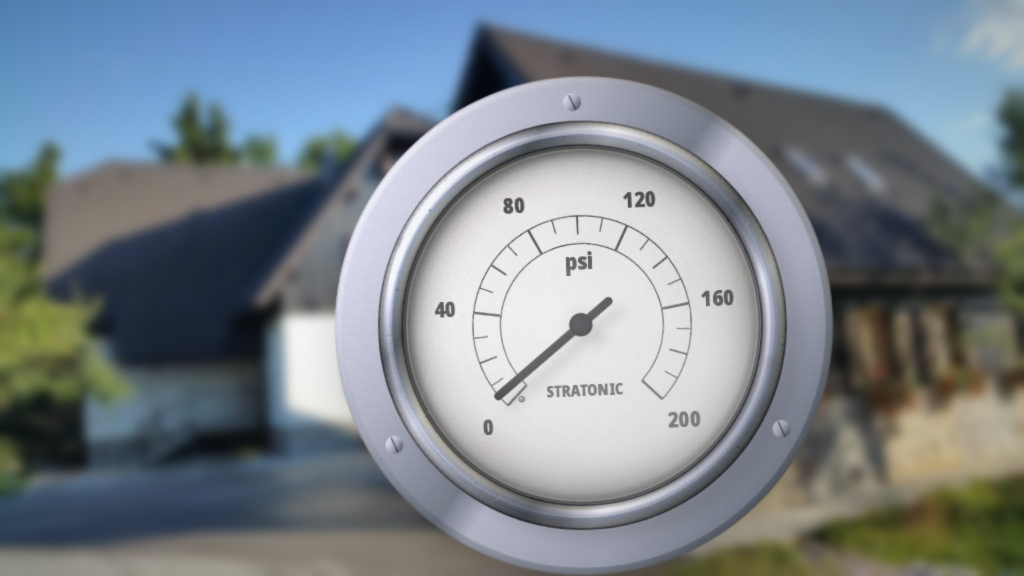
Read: 5 (psi)
